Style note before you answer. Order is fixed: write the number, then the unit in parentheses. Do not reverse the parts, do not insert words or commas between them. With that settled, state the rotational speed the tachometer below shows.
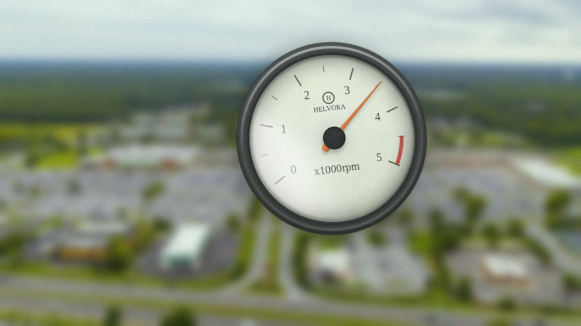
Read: 3500 (rpm)
